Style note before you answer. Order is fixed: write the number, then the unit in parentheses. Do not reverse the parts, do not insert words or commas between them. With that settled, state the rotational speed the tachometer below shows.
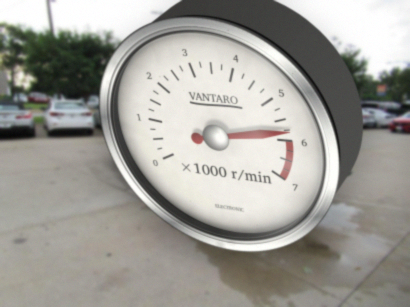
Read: 5750 (rpm)
